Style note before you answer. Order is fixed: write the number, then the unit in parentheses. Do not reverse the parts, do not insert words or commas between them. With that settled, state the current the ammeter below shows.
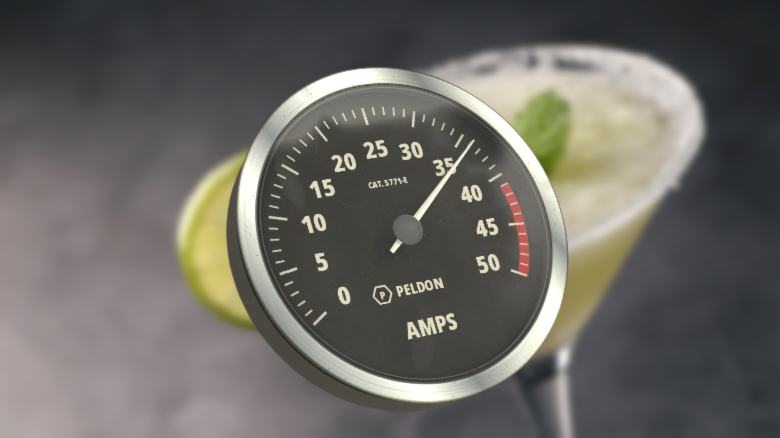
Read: 36 (A)
